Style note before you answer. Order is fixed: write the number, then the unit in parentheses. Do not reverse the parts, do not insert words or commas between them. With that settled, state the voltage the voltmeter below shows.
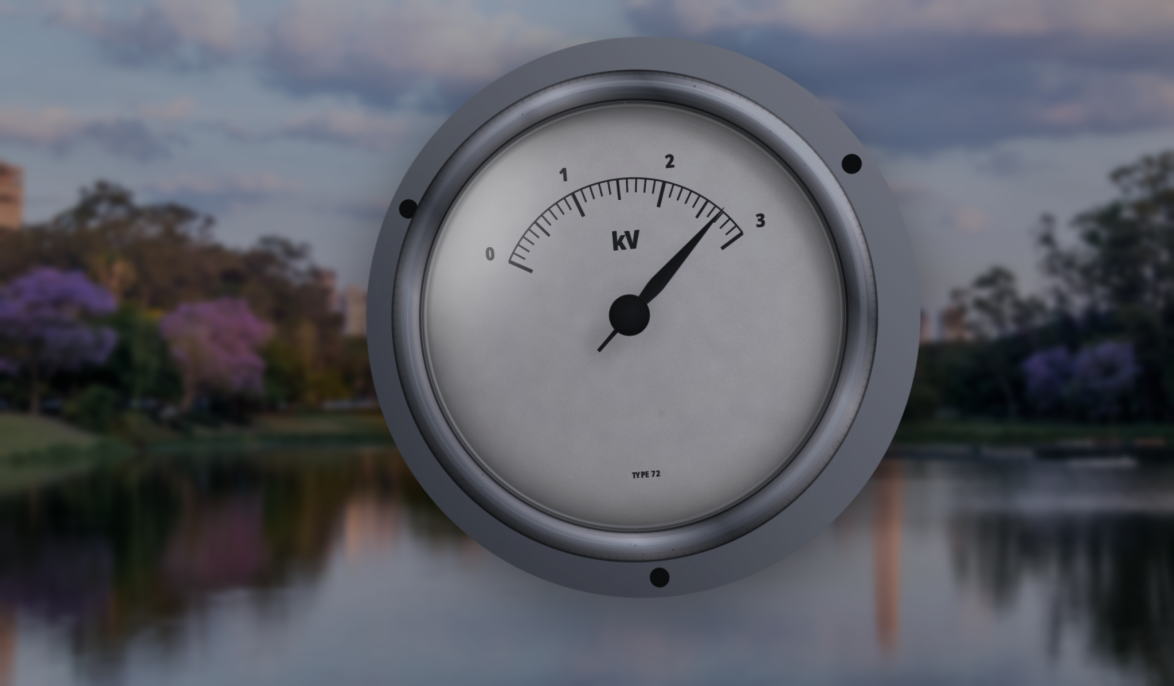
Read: 2.7 (kV)
